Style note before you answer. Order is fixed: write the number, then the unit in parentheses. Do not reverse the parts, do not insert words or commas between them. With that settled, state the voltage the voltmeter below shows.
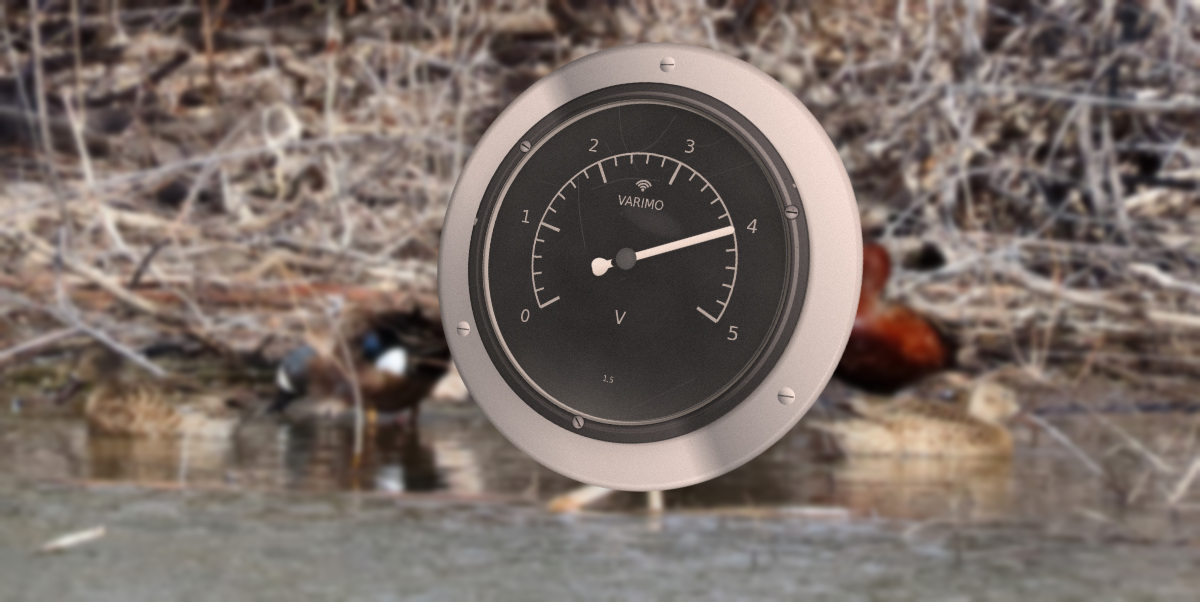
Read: 4 (V)
